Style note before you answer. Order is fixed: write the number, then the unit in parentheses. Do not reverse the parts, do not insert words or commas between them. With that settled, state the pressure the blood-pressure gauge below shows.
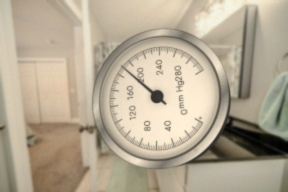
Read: 190 (mmHg)
